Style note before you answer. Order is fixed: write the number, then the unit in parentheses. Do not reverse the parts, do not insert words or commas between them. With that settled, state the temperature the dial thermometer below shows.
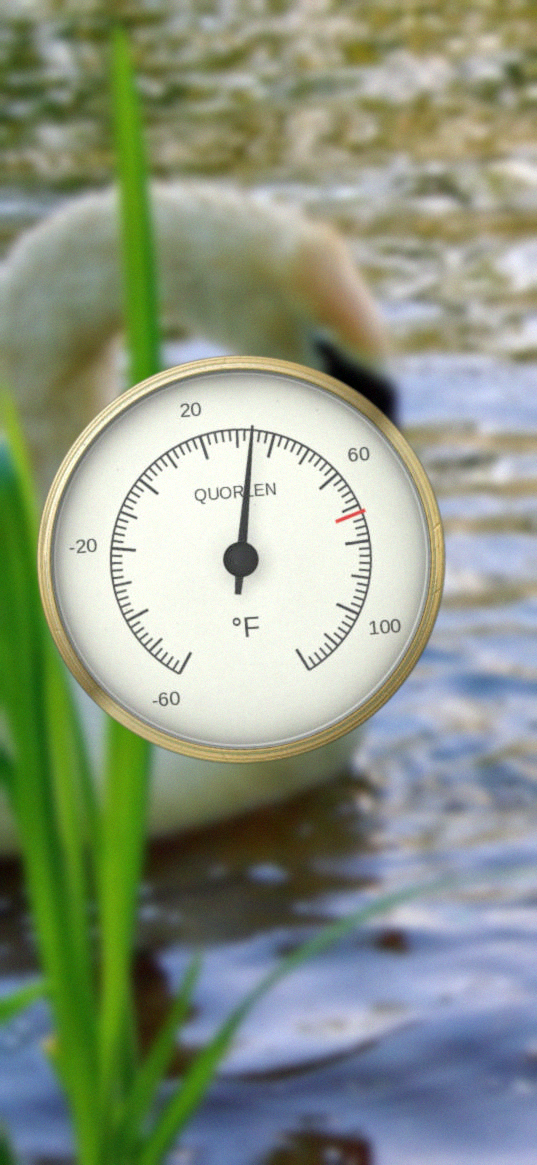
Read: 34 (°F)
